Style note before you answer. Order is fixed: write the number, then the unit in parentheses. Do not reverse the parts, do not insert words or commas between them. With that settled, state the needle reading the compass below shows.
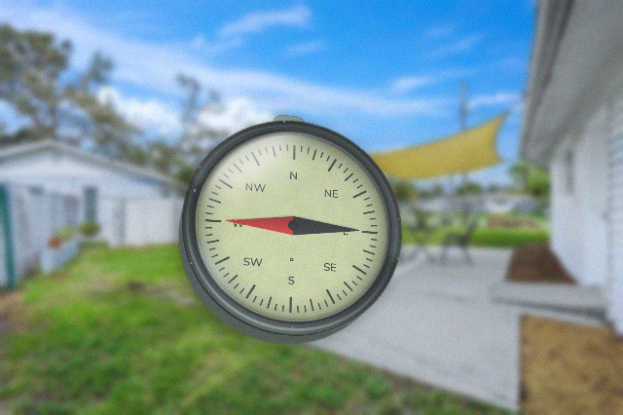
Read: 270 (°)
